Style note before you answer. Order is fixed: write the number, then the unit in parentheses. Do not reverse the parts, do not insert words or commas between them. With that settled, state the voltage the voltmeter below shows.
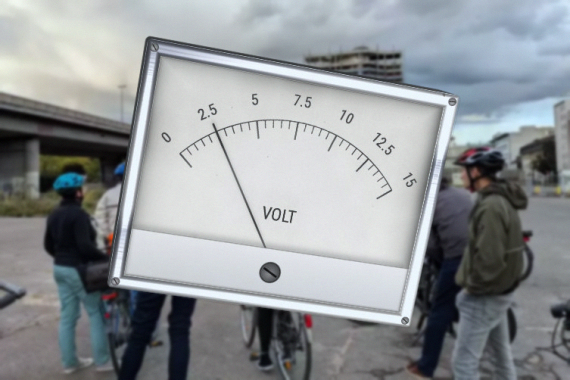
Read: 2.5 (V)
